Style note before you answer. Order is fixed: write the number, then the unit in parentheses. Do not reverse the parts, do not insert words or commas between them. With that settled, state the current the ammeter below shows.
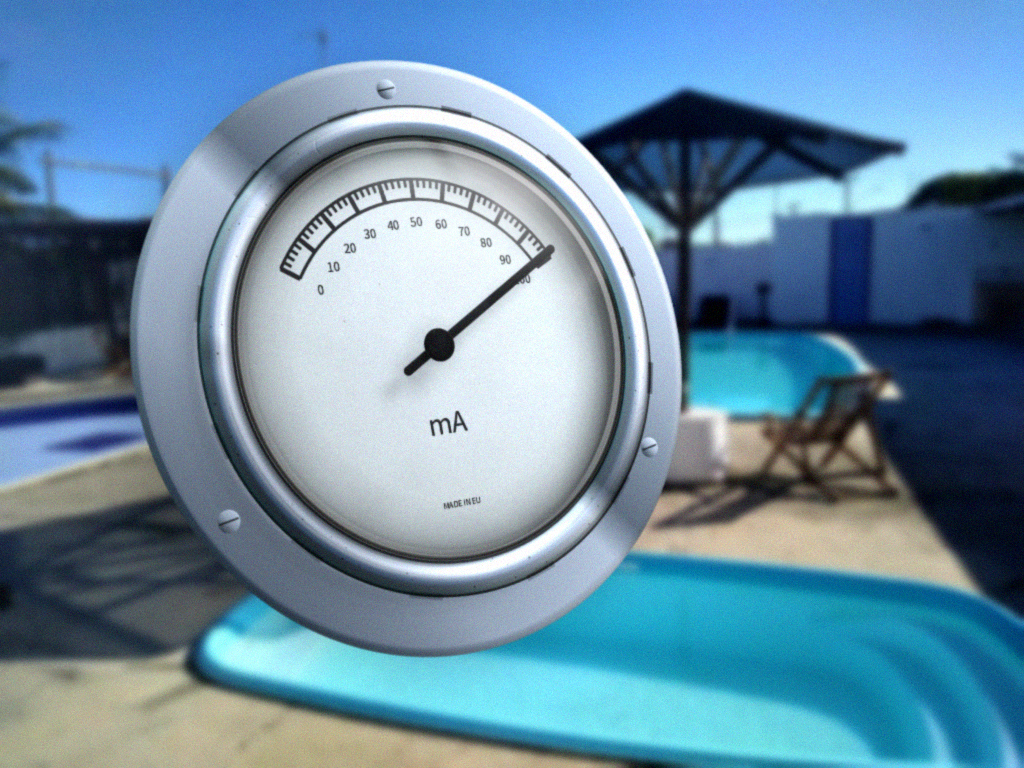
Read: 98 (mA)
